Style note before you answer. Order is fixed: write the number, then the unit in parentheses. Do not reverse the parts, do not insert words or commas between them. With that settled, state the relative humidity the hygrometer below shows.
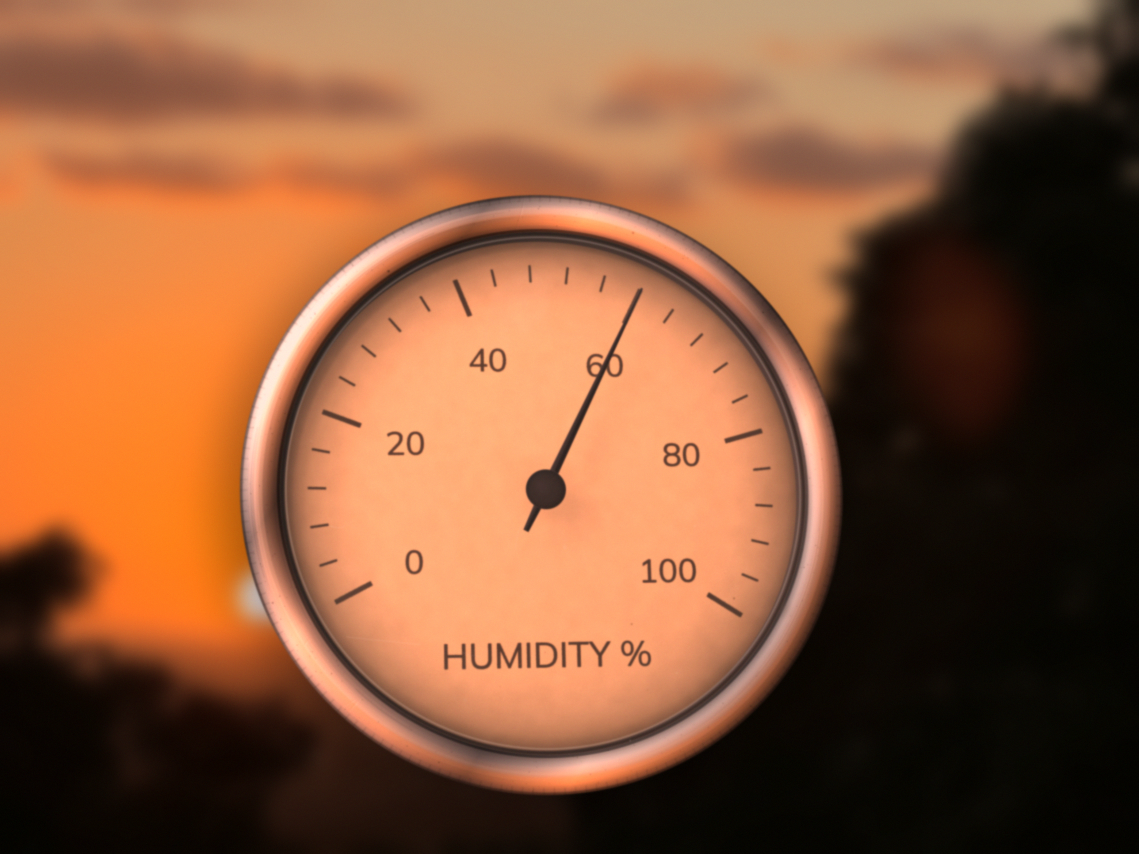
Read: 60 (%)
